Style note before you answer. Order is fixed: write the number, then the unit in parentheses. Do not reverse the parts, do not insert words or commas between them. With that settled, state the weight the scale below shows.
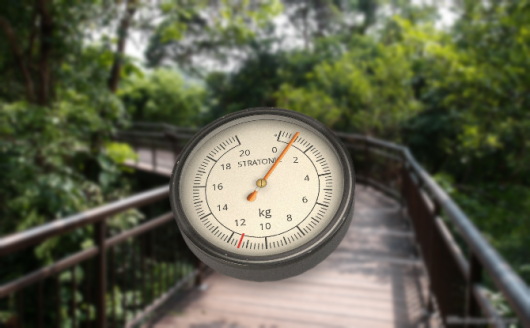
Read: 1 (kg)
